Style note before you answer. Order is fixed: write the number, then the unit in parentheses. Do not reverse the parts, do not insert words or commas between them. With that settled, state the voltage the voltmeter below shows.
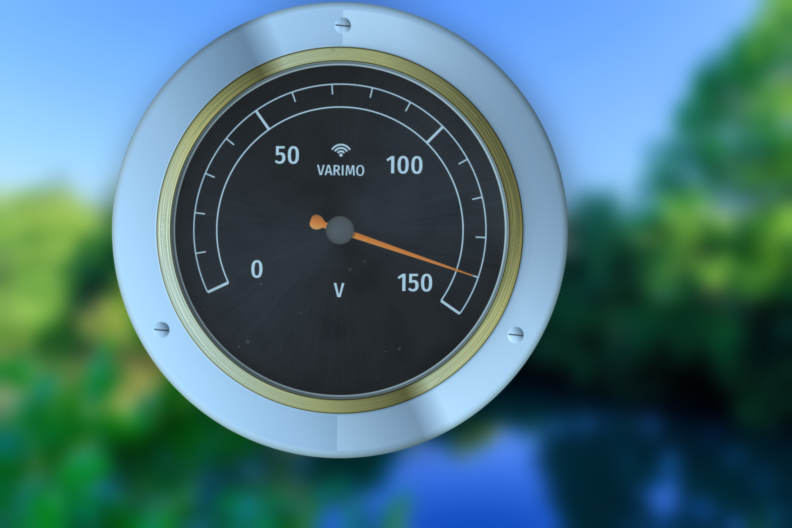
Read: 140 (V)
